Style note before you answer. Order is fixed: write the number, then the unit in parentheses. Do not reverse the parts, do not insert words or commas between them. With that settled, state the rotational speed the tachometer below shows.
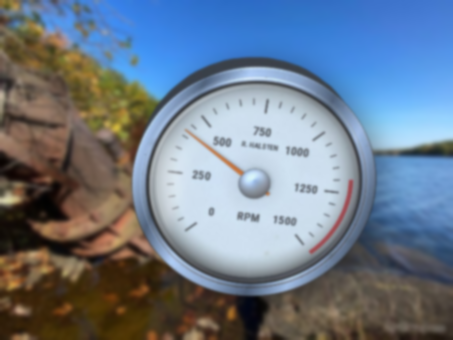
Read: 425 (rpm)
